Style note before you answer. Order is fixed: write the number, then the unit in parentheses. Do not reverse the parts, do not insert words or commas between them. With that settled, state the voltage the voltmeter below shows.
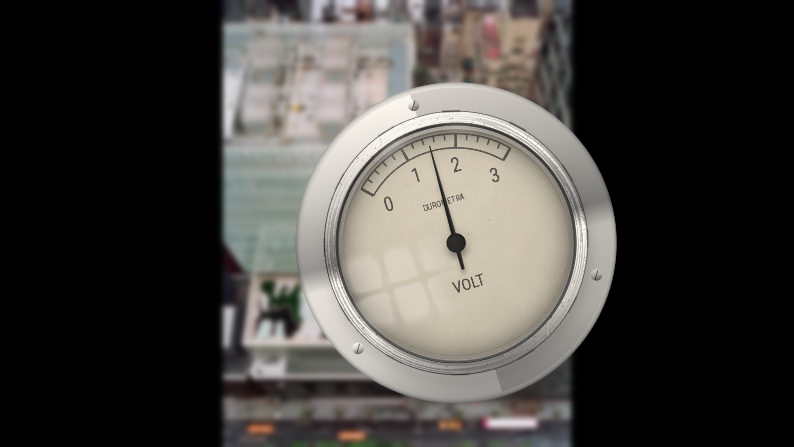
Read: 1.5 (V)
